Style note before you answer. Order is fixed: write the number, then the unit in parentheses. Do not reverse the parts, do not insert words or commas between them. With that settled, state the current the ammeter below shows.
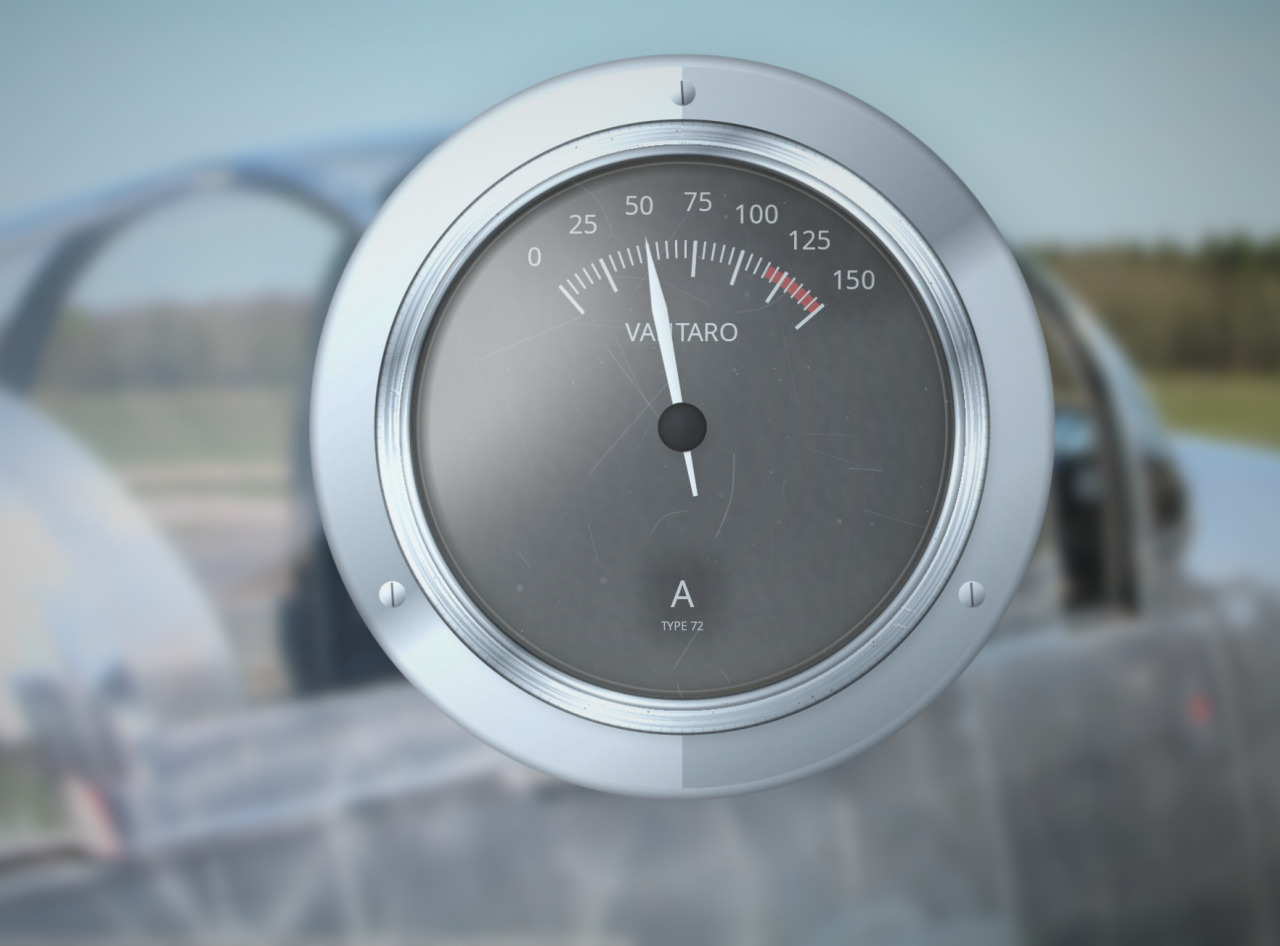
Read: 50 (A)
